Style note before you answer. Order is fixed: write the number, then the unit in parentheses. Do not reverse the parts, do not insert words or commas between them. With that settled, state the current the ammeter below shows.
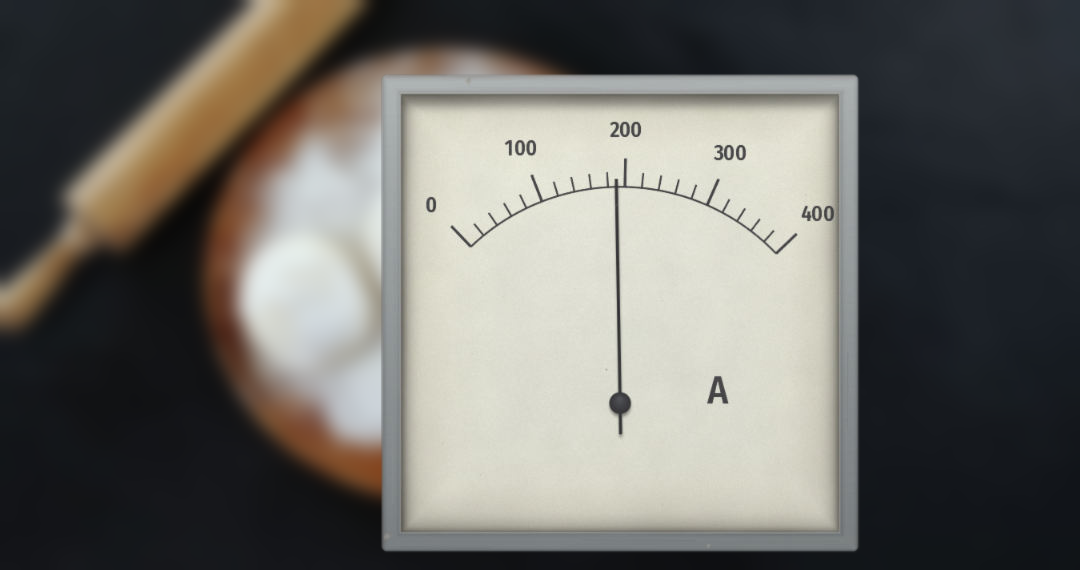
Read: 190 (A)
